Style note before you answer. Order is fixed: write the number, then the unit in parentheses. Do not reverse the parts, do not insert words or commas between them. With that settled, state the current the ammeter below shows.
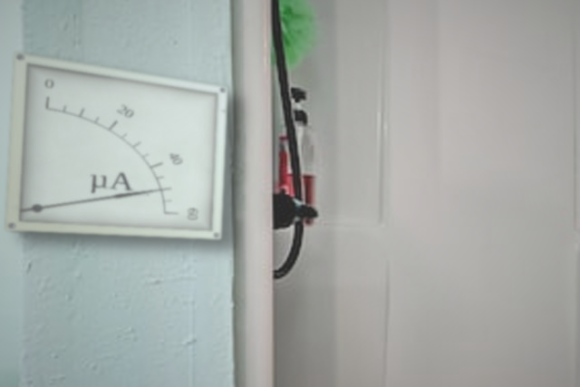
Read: 50 (µA)
